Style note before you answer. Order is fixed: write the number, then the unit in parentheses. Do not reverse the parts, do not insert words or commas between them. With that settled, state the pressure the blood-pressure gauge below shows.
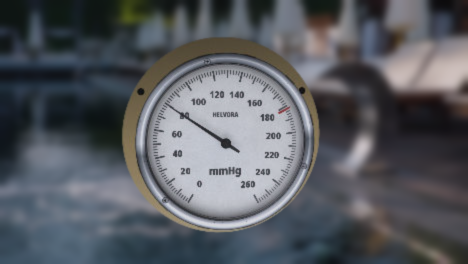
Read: 80 (mmHg)
